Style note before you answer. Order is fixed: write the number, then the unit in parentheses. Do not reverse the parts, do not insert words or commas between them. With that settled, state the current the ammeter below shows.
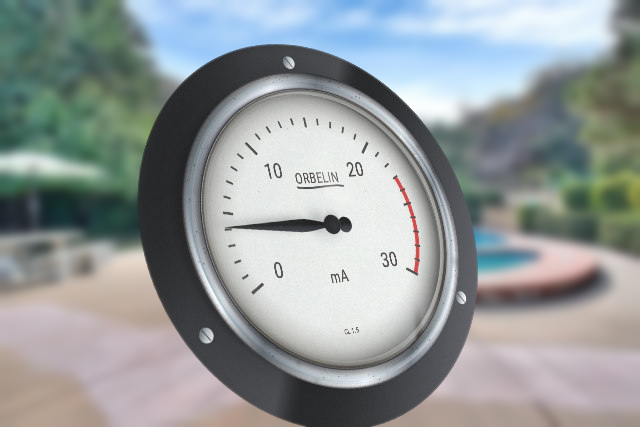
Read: 4 (mA)
